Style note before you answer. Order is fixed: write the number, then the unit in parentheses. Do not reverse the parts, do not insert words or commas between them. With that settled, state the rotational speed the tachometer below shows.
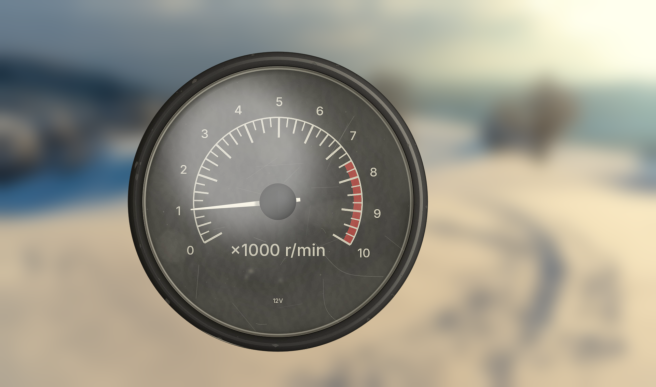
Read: 1000 (rpm)
